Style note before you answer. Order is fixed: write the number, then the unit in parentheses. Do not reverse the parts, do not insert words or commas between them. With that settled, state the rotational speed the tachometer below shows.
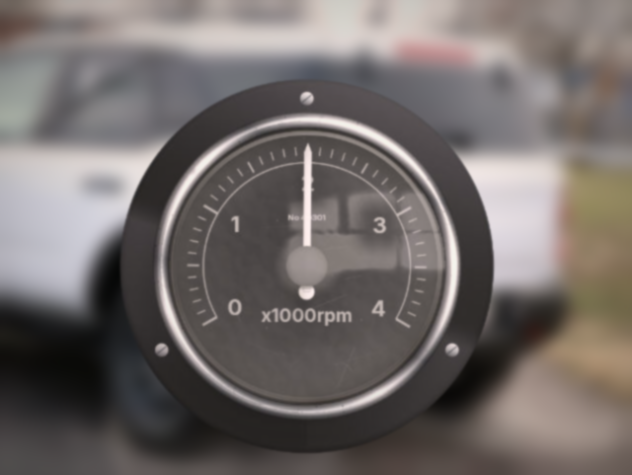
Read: 2000 (rpm)
